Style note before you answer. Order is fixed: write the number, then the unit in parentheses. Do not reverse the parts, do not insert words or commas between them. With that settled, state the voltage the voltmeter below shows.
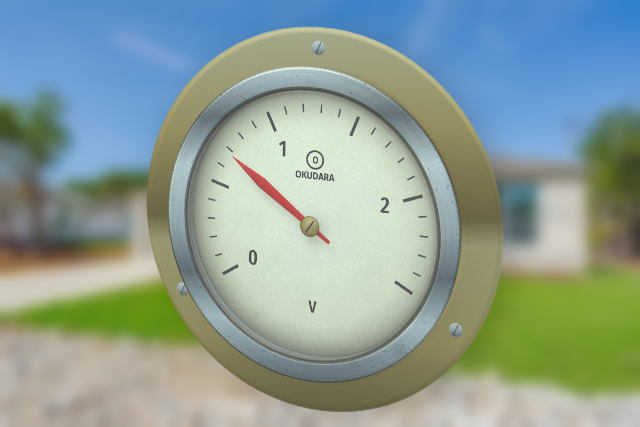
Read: 0.7 (V)
